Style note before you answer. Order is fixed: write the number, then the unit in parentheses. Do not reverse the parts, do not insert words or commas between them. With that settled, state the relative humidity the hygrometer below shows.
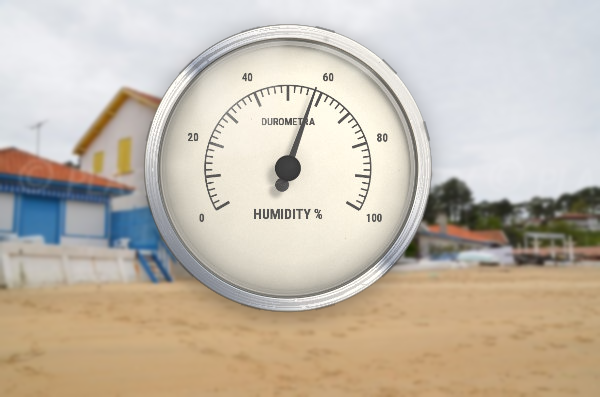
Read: 58 (%)
